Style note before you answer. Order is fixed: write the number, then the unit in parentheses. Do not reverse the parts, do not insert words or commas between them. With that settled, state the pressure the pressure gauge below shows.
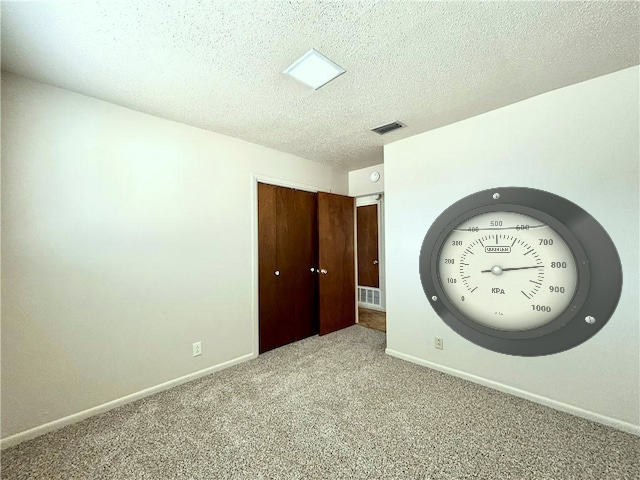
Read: 800 (kPa)
